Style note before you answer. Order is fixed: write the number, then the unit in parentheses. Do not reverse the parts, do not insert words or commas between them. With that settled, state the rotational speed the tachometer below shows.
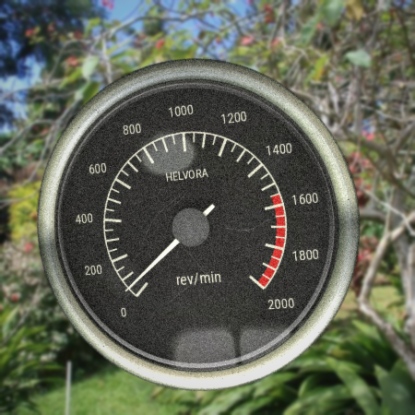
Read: 50 (rpm)
